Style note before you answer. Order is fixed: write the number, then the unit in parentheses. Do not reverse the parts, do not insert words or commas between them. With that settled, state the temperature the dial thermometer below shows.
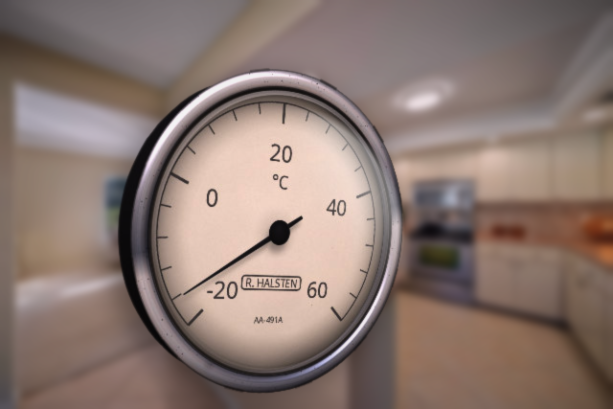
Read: -16 (°C)
